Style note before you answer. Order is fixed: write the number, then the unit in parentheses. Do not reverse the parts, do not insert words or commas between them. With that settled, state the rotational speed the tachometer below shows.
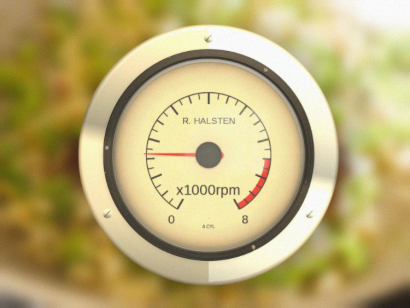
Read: 1625 (rpm)
